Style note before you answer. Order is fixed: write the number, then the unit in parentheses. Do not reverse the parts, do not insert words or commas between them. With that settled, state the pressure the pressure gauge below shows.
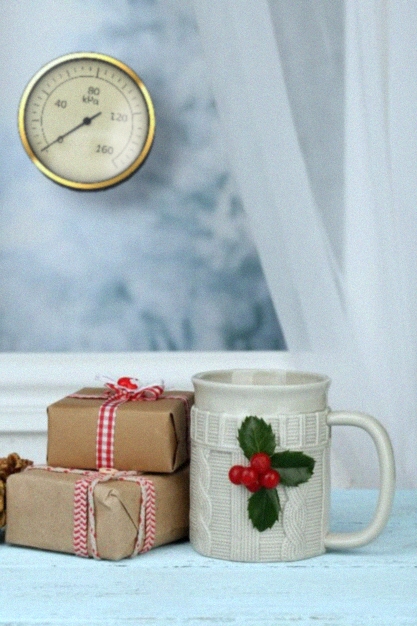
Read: 0 (kPa)
